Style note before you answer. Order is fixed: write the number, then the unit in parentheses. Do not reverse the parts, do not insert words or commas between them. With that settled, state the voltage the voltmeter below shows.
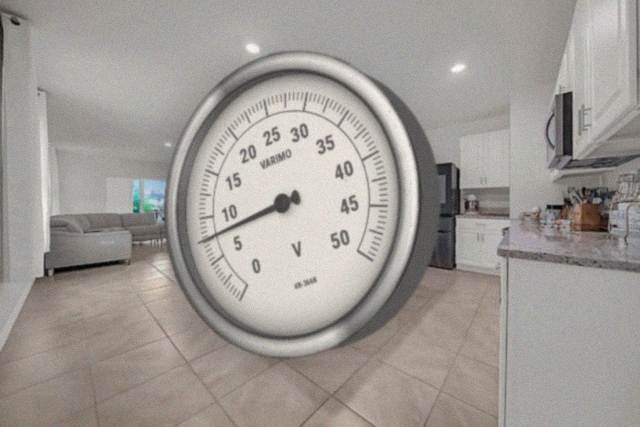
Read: 7.5 (V)
